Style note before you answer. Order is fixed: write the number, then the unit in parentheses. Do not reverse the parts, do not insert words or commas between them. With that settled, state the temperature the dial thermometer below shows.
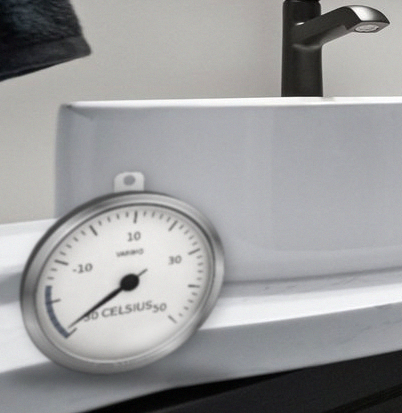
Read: -28 (°C)
